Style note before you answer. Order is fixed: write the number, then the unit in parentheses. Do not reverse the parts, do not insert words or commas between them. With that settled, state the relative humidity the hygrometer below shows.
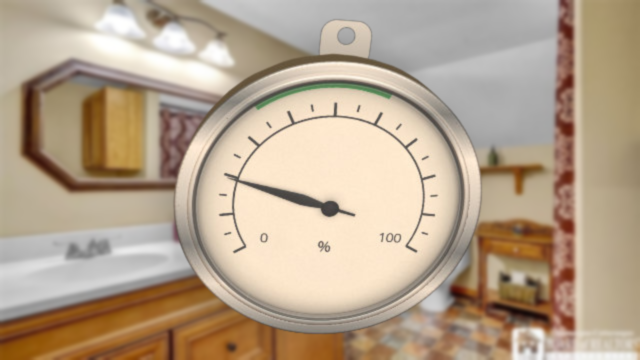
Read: 20 (%)
